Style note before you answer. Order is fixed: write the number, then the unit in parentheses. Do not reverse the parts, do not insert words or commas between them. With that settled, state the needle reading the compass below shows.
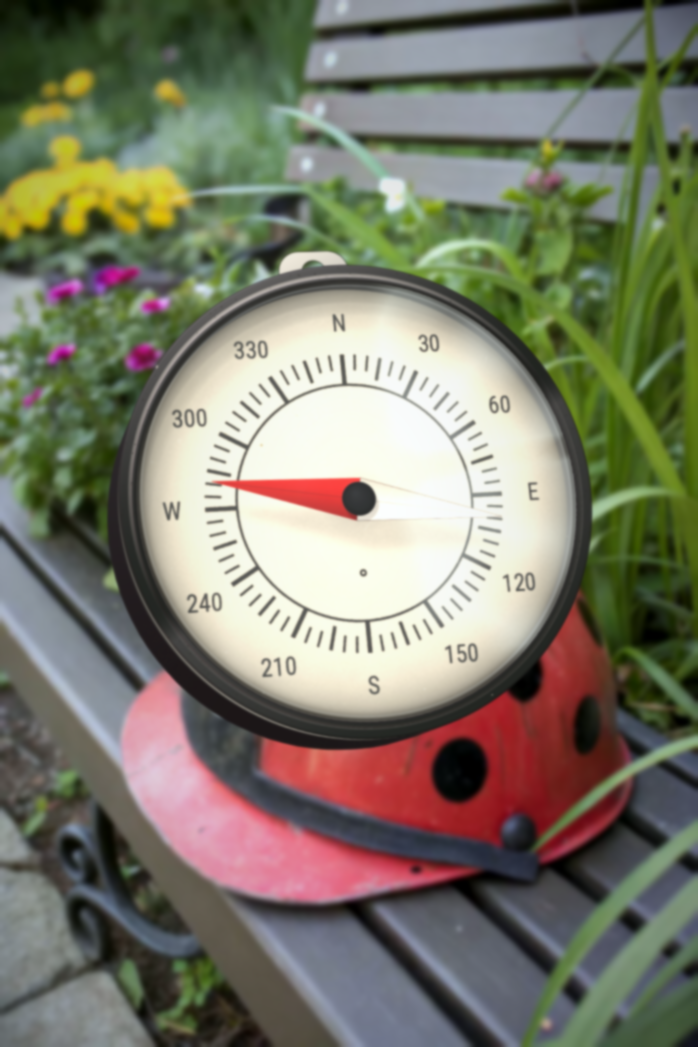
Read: 280 (°)
